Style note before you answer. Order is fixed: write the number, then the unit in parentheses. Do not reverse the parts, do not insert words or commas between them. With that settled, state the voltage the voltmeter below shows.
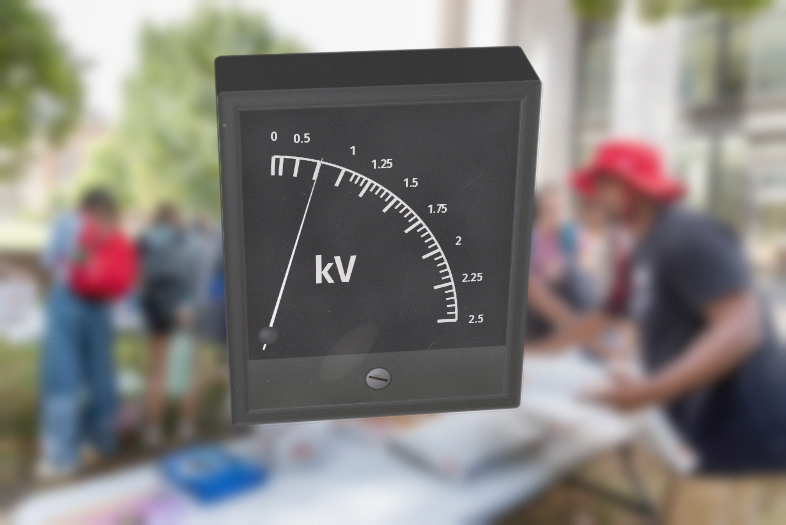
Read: 0.75 (kV)
